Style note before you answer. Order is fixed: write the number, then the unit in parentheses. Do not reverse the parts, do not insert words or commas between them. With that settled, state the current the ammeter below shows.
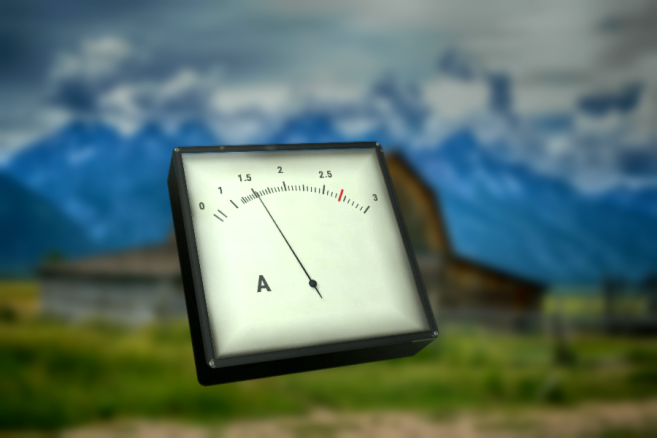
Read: 1.5 (A)
